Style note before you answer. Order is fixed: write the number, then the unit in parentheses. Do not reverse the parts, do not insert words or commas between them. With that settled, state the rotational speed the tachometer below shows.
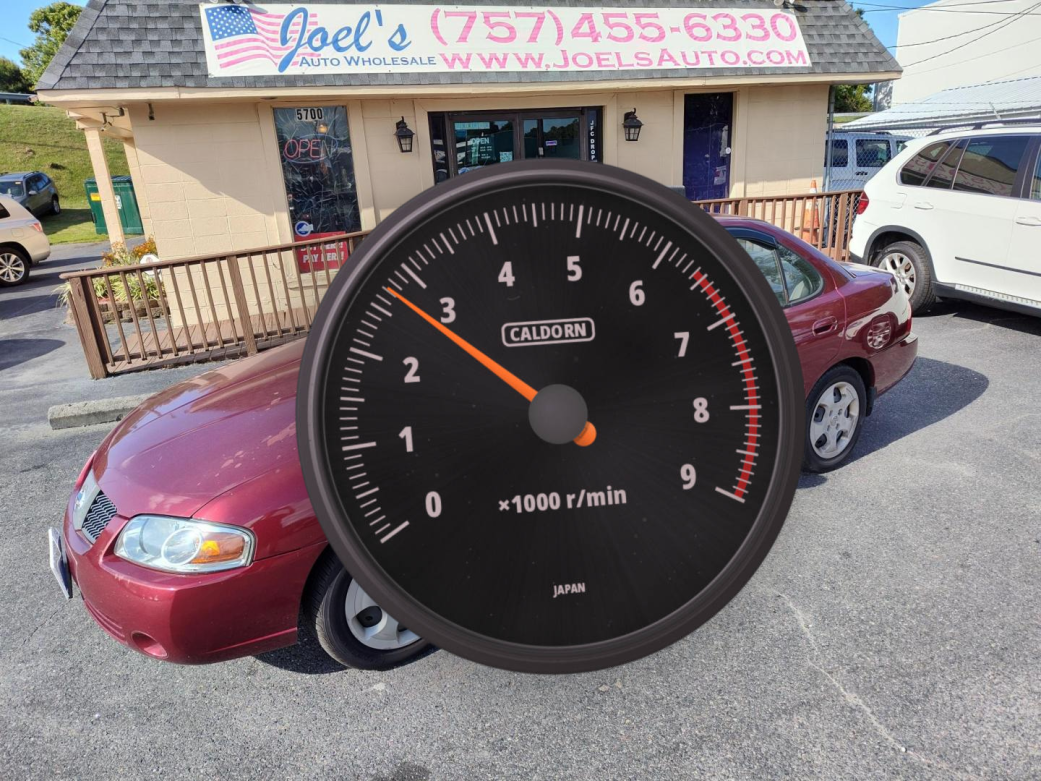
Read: 2700 (rpm)
